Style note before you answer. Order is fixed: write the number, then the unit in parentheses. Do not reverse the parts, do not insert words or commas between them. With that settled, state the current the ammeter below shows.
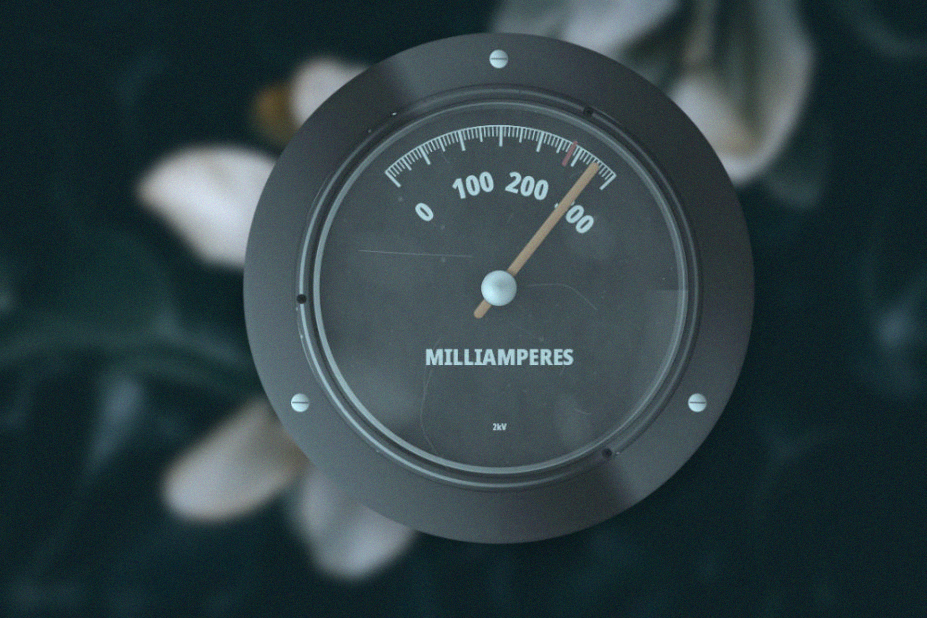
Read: 275 (mA)
